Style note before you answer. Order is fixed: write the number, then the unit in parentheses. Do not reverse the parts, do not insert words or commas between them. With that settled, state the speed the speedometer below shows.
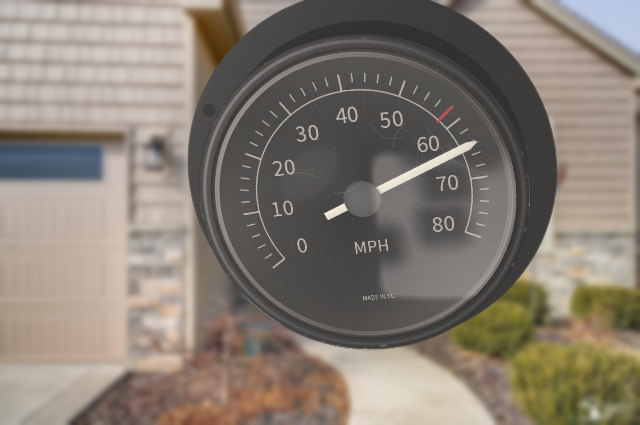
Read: 64 (mph)
